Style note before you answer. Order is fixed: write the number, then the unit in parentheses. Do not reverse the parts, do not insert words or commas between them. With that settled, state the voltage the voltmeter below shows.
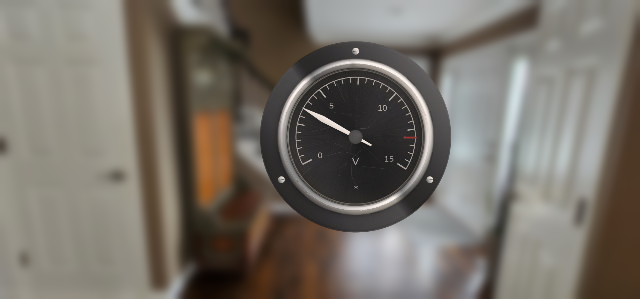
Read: 3.5 (V)
